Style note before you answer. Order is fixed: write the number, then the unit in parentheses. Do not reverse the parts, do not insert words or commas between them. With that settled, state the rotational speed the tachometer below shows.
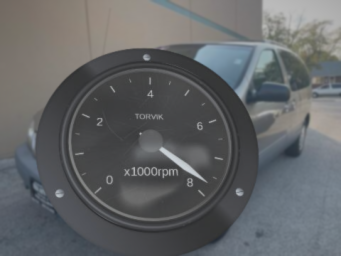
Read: 7750 (rpm)
